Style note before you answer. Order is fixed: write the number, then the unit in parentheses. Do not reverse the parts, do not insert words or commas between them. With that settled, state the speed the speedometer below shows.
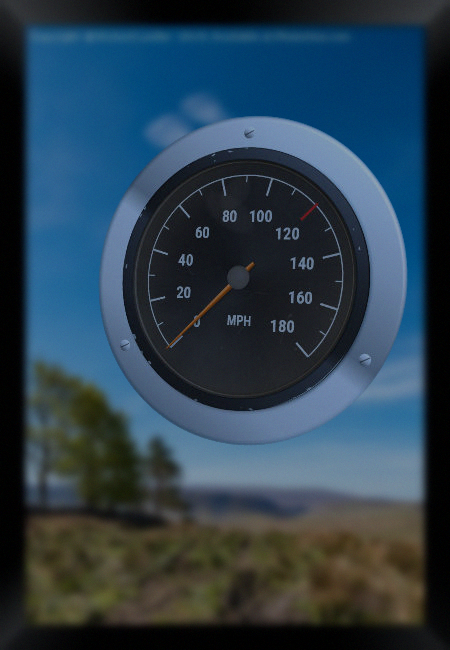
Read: 0 (mph)
